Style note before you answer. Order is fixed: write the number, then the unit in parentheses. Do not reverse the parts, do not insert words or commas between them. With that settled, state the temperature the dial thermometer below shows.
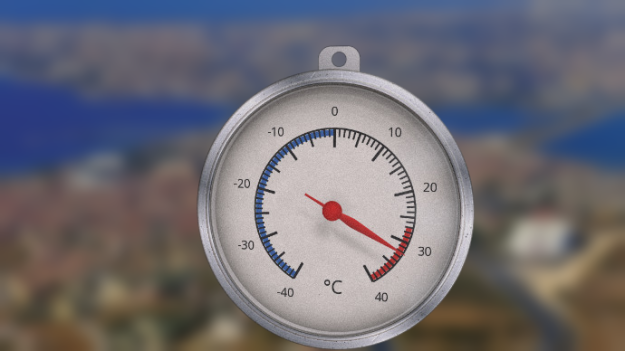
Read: 32 (°C)
